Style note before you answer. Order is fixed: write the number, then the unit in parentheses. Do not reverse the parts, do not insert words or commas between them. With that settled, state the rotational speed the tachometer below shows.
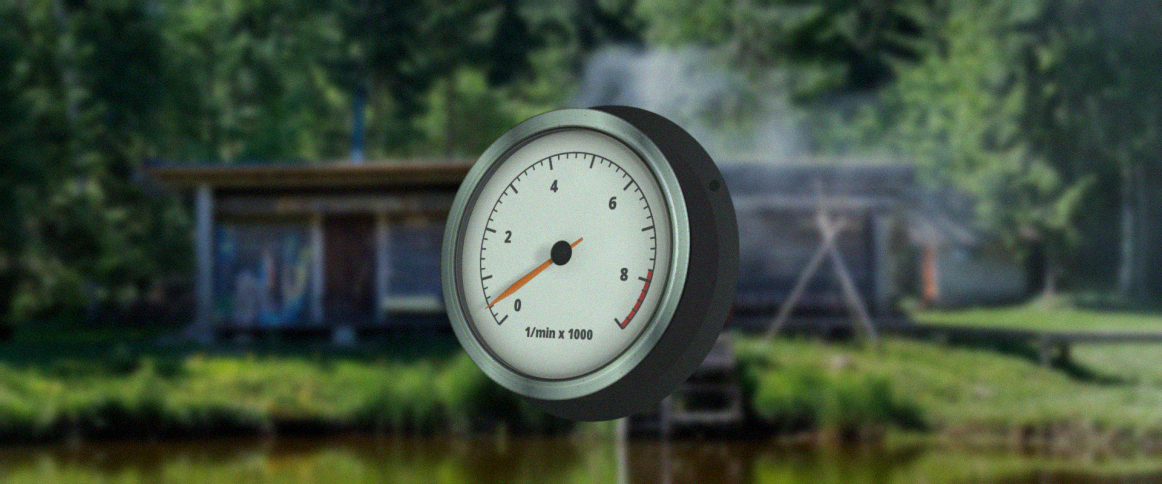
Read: 400 (rpm)
